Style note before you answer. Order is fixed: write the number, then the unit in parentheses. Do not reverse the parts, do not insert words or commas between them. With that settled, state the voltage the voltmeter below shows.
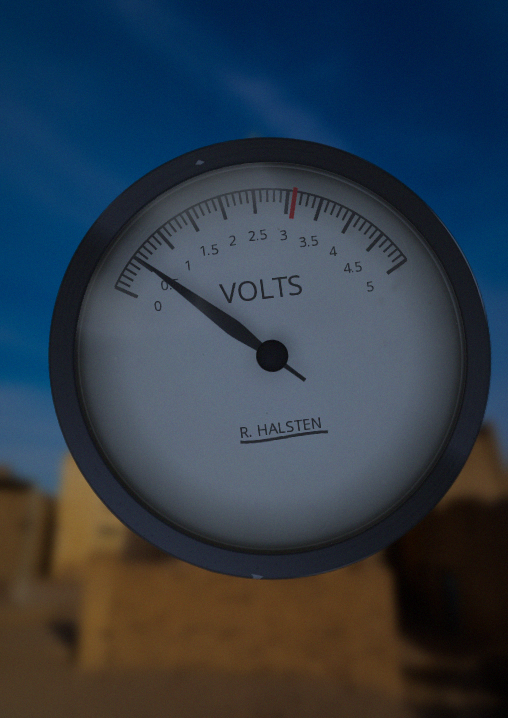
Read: 0.5 (V)
